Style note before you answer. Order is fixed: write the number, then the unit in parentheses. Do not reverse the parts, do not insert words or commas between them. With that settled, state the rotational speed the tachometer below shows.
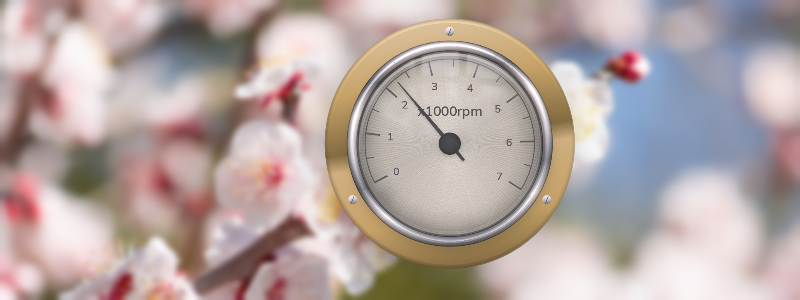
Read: 2250 (rpm)
